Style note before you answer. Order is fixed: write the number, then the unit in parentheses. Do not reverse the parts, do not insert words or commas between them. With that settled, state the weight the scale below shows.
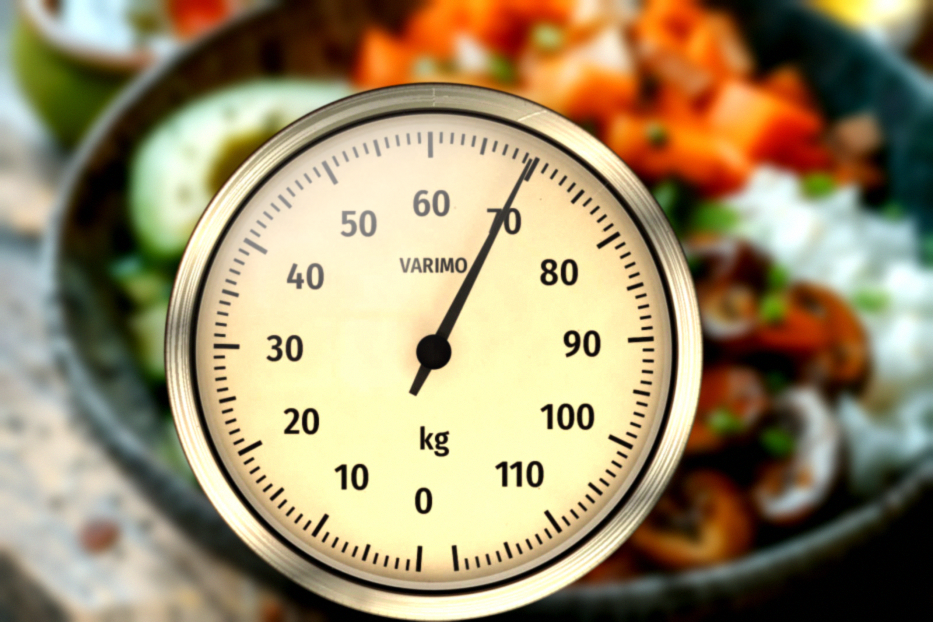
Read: 69.5 (kg)
